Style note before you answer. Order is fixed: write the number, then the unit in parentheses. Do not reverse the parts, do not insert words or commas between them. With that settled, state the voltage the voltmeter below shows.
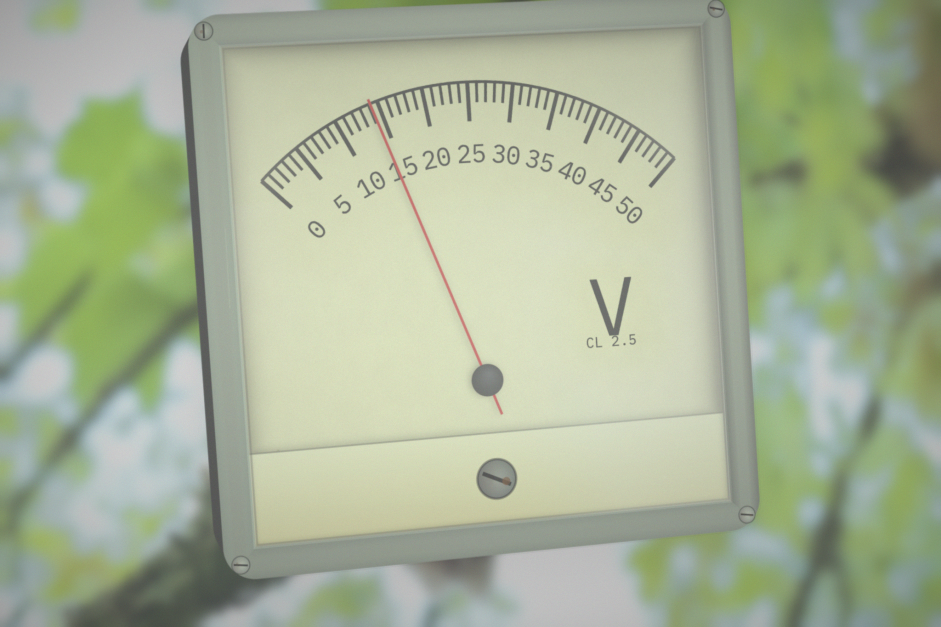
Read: 14 (V)
